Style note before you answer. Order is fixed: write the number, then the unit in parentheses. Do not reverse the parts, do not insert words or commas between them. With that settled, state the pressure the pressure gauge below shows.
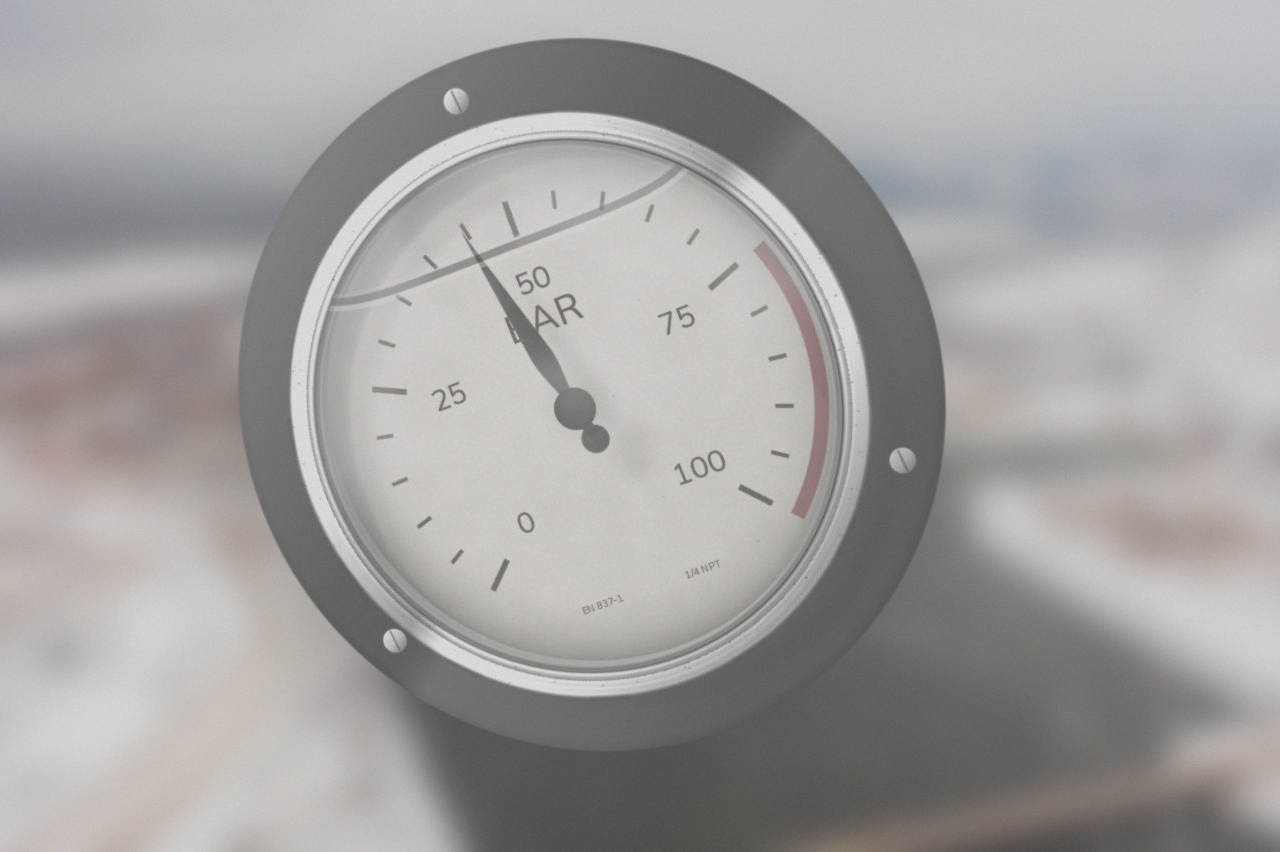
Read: 45 (bar)
